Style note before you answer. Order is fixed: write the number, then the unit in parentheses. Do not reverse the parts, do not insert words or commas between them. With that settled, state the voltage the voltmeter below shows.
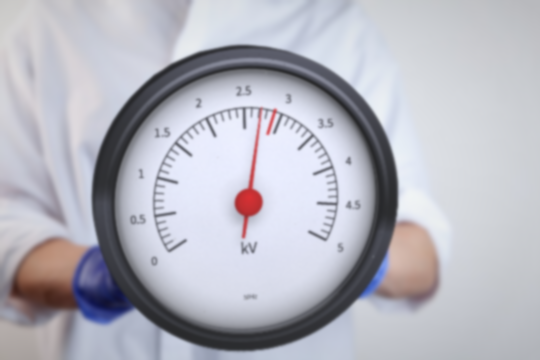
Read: 2.7 (kV)
